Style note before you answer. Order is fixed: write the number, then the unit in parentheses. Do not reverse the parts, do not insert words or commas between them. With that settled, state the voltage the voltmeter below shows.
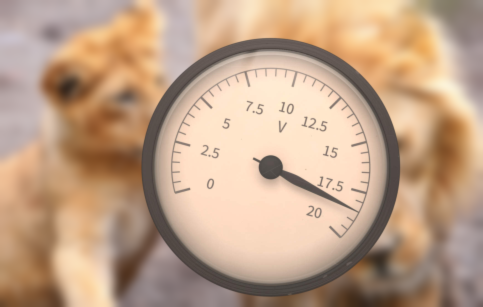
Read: 18.5 (V)
